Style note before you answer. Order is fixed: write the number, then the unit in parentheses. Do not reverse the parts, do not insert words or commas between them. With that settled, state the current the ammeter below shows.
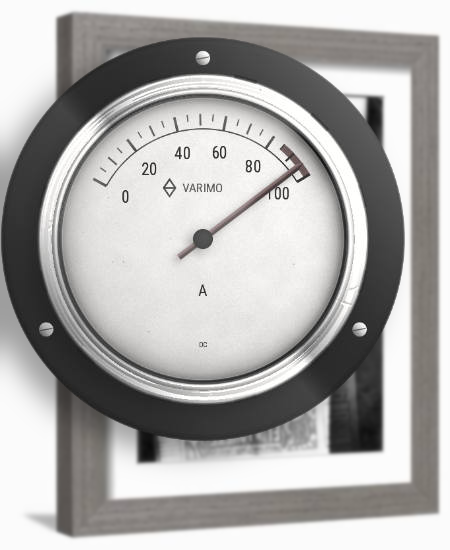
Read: 95 (A)
